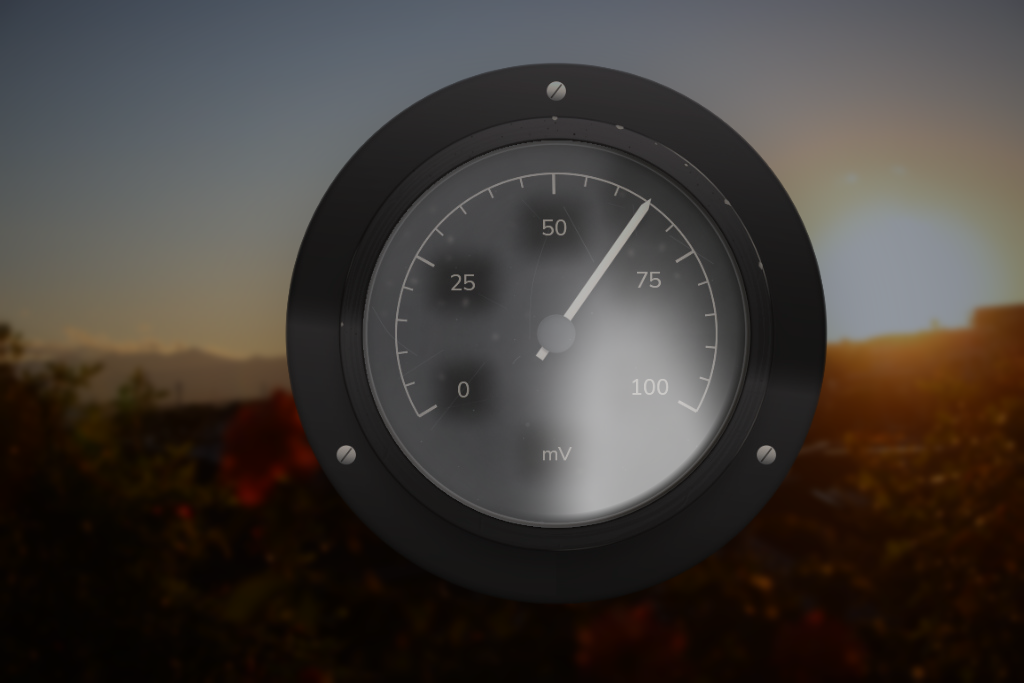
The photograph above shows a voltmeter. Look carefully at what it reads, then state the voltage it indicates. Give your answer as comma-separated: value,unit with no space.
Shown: 65,mV
